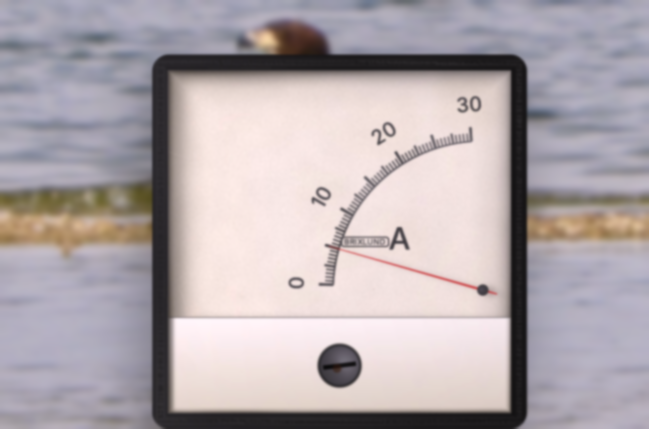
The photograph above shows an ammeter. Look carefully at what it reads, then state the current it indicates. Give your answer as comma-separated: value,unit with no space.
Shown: 5,A
